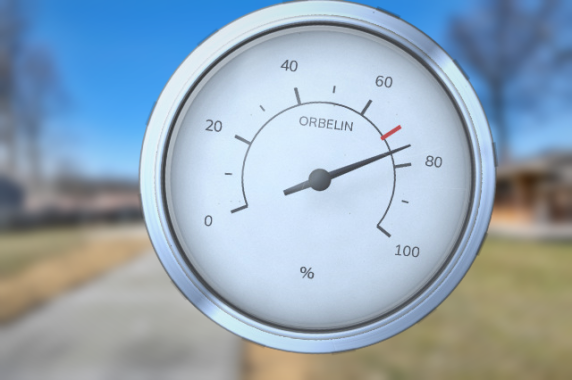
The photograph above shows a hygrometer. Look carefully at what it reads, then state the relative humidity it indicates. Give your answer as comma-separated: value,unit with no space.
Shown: 75,%
